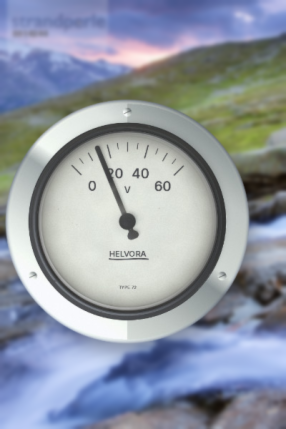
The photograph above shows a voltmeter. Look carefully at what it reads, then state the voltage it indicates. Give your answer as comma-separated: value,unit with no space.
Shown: 15,V
